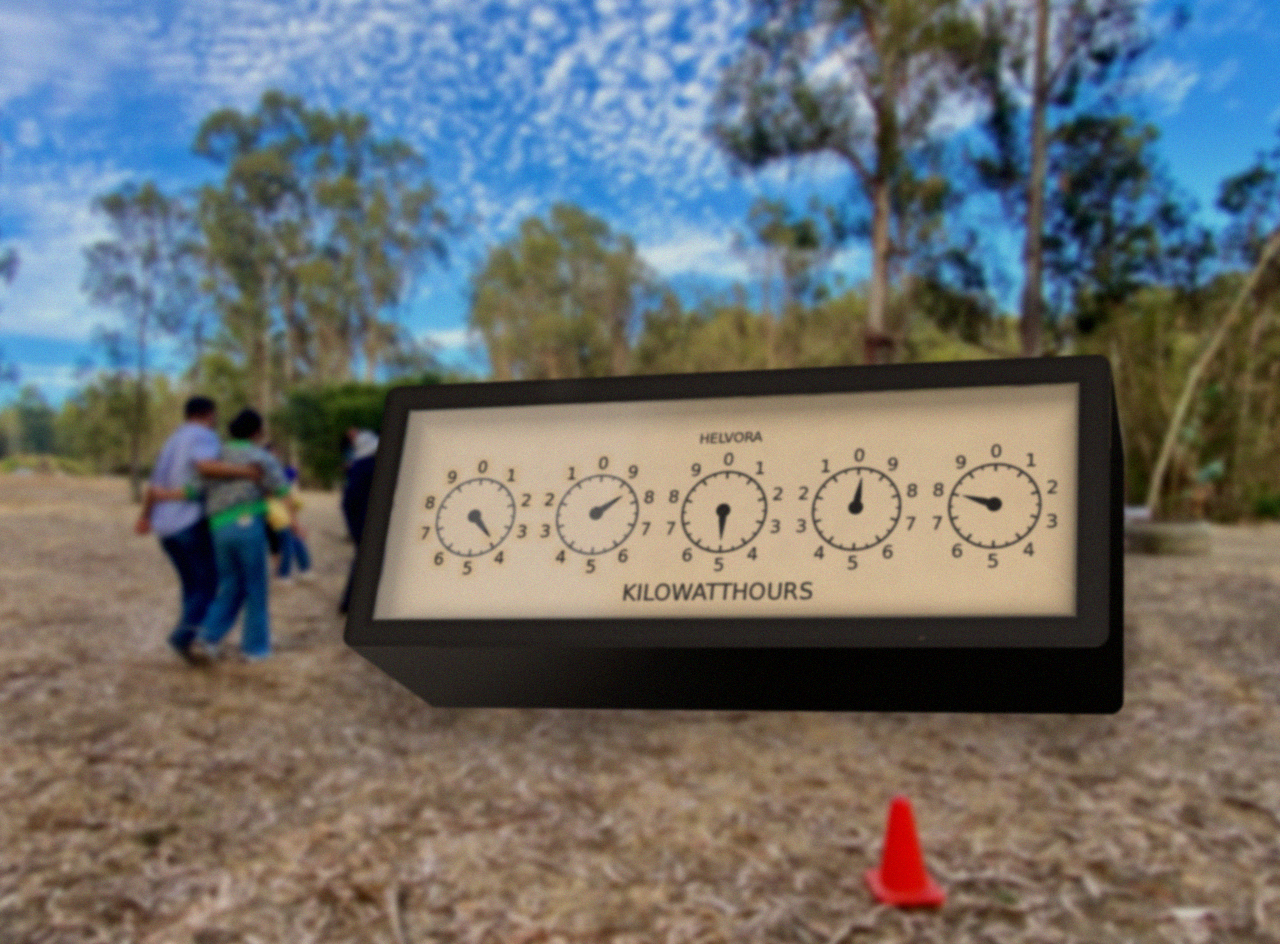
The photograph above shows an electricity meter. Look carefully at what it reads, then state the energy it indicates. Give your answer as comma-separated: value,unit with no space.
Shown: 38498,kWh
